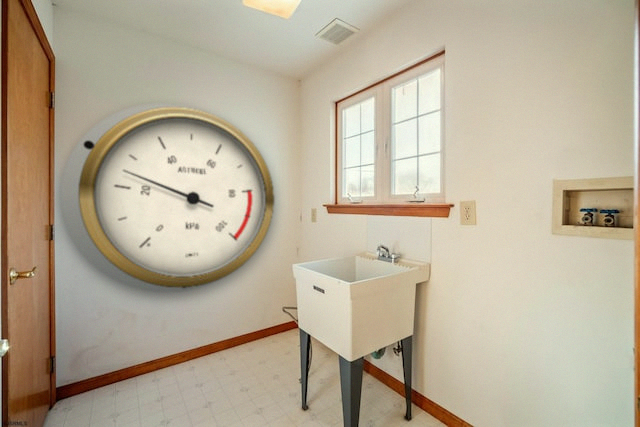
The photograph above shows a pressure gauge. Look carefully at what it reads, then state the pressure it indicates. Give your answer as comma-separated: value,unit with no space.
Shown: 25,kPa
